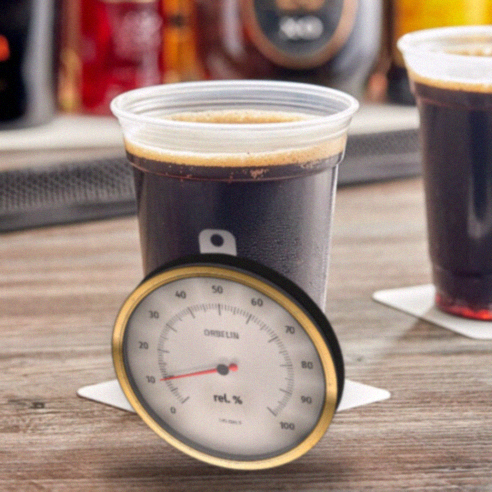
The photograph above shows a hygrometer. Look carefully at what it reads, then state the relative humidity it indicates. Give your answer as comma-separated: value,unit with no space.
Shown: 10,%
